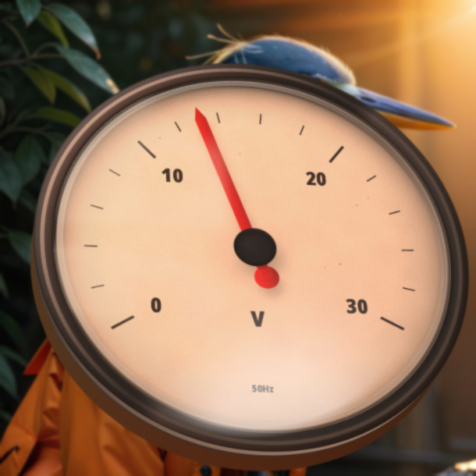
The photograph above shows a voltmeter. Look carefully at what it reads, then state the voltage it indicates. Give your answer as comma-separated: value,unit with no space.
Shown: 13,V
